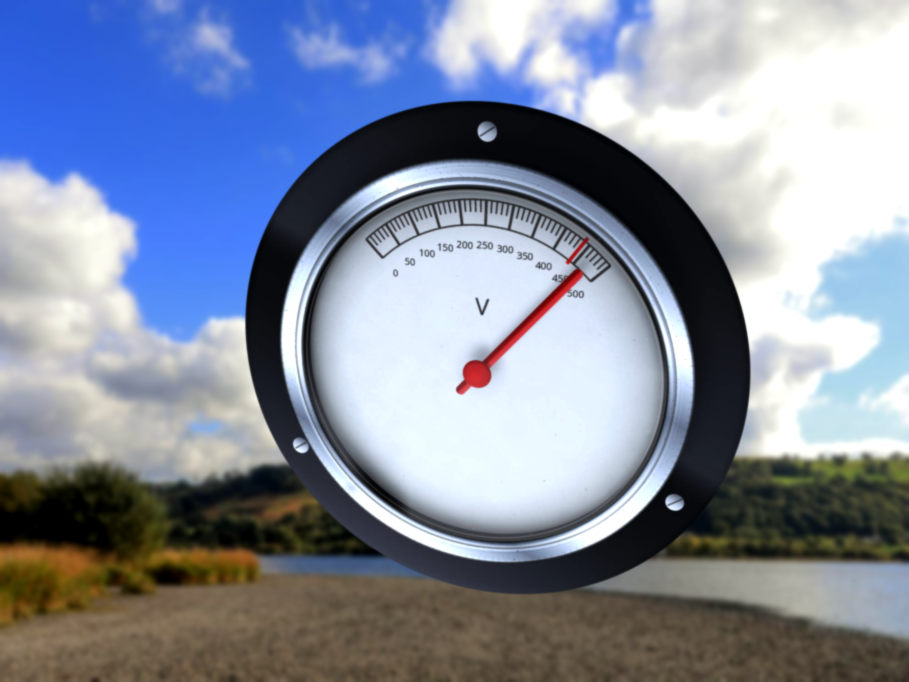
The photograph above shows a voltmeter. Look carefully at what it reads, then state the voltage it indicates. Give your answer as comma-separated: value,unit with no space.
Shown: 470,V
